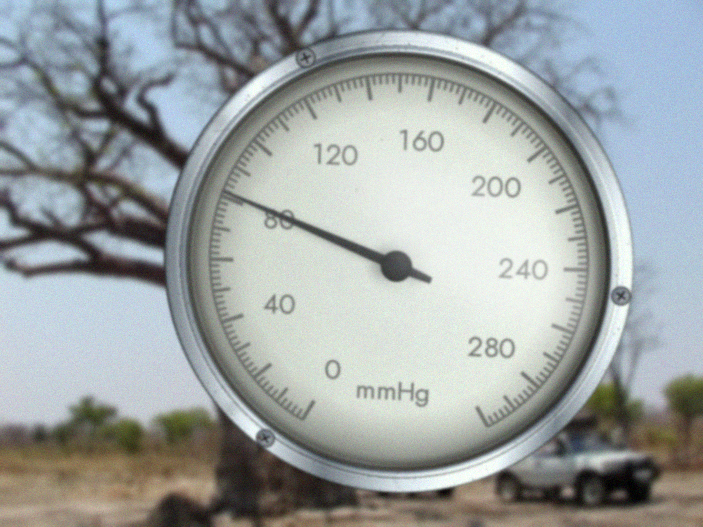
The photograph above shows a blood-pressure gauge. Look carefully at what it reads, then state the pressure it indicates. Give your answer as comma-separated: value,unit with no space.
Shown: 82,mmHg
